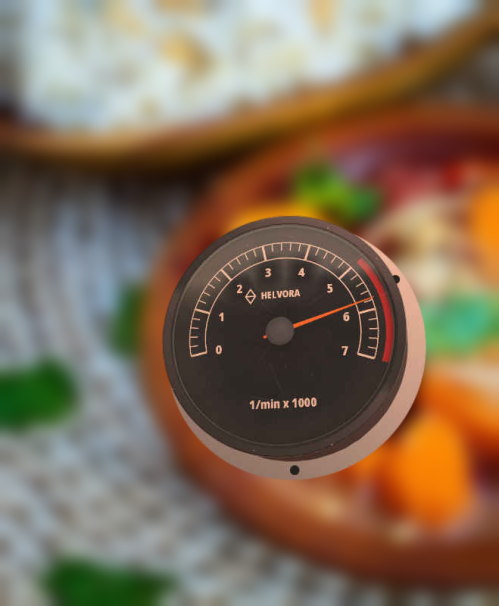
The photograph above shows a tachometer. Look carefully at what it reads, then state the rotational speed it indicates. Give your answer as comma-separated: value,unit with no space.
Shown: 5800,rpm
